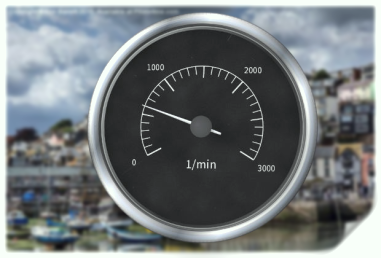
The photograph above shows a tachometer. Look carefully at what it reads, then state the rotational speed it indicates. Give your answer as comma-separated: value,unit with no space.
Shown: 600,rpm
